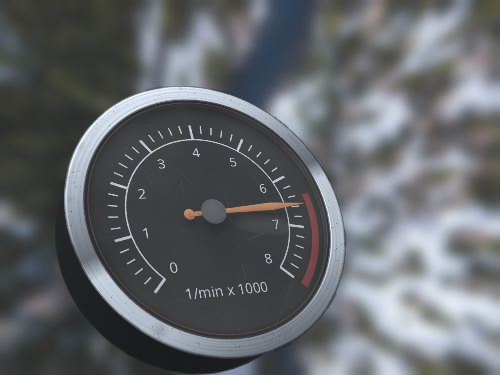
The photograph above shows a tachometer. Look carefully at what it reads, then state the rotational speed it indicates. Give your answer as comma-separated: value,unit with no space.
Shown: 6600,rpm
